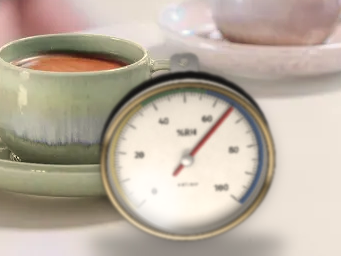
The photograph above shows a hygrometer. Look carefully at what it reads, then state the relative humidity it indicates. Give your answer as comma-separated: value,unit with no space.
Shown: 65,%
